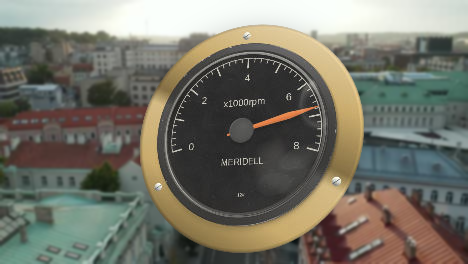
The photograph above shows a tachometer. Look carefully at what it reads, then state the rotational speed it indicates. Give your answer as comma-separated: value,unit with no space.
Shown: 6800,rpm
